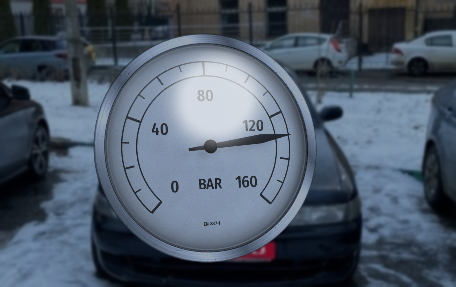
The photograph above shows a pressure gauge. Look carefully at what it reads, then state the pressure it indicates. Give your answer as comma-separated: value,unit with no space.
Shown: 130,bar
